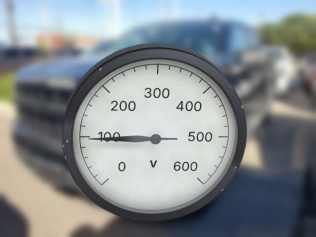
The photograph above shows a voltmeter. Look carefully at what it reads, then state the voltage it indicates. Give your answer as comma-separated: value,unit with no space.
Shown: 100,V
